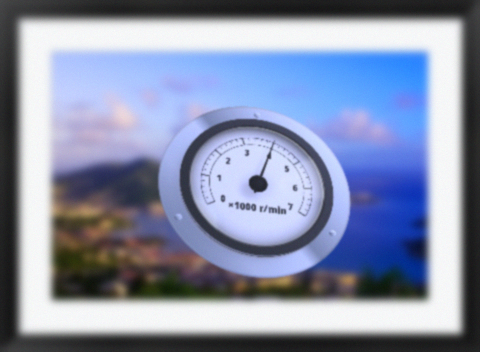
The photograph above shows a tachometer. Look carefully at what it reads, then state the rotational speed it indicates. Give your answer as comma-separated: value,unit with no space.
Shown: 4000,rpm
